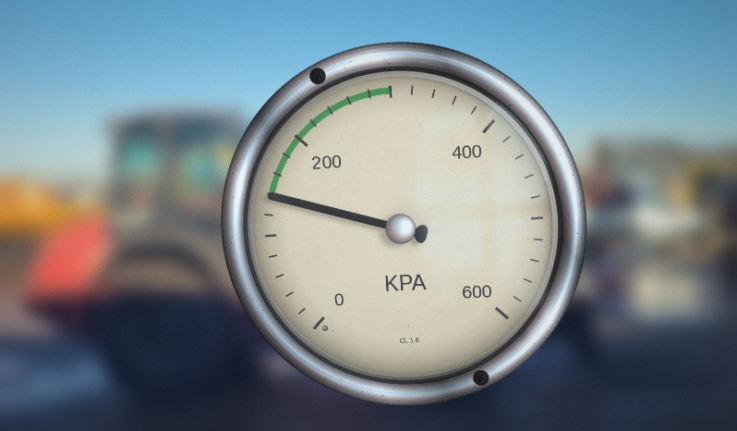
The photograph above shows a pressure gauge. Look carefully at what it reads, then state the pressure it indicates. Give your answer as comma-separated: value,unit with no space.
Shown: 140,kPa
